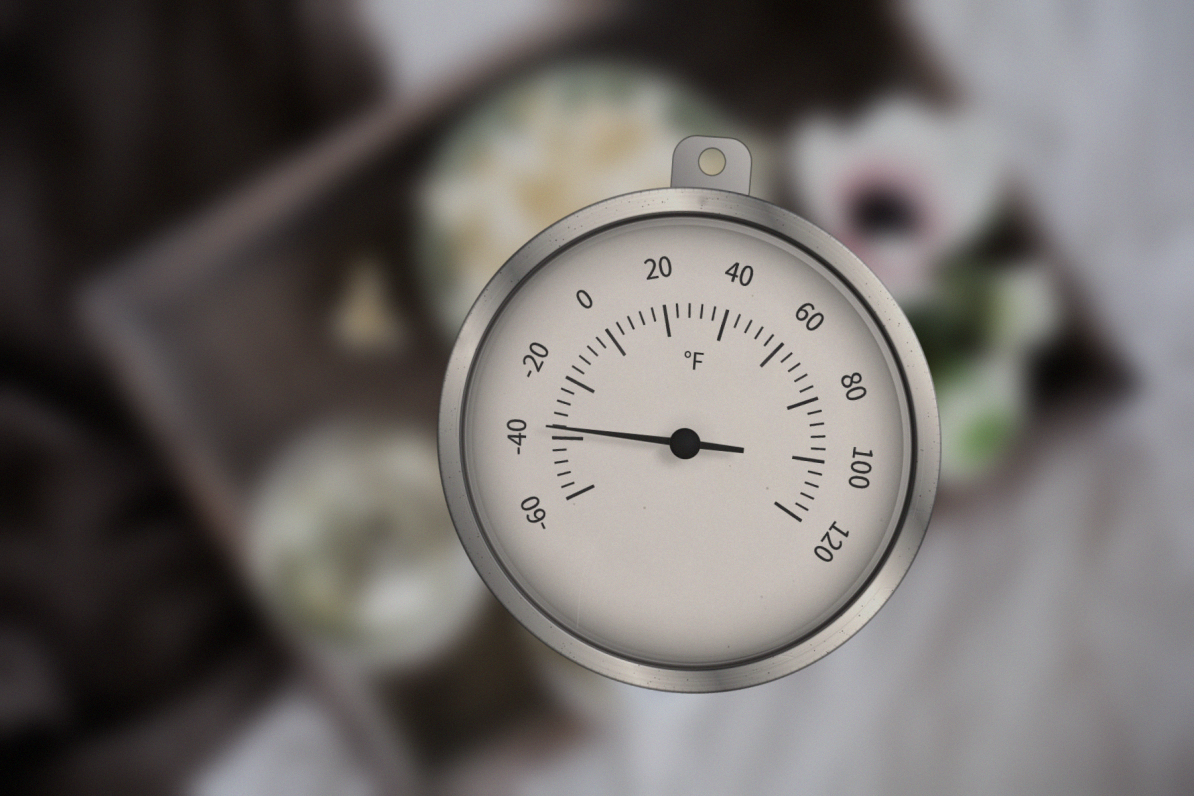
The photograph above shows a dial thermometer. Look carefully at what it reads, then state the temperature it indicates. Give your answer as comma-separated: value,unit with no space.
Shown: -36,°F
